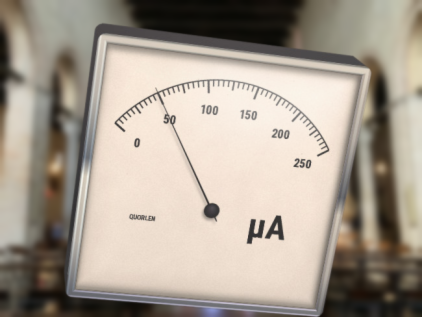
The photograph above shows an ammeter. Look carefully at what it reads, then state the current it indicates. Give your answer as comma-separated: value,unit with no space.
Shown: 50,µA
